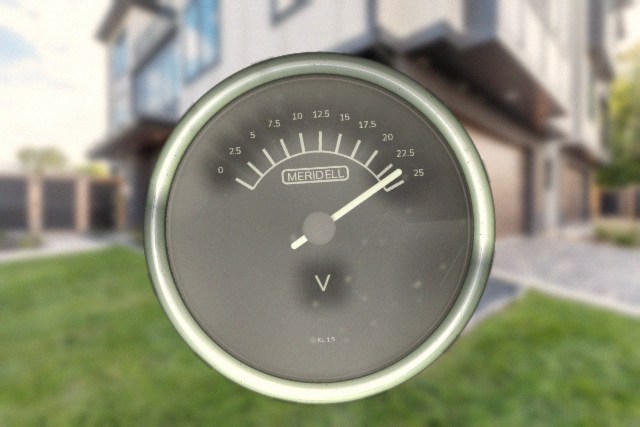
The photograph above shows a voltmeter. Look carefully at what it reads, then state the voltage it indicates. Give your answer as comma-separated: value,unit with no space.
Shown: 23.75,V
